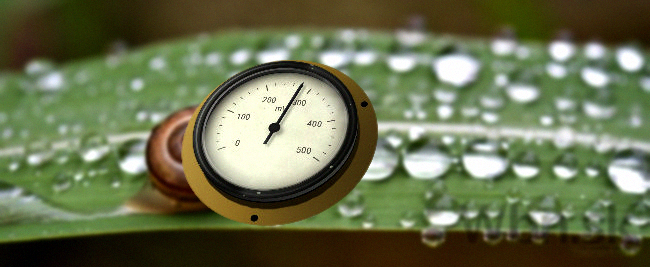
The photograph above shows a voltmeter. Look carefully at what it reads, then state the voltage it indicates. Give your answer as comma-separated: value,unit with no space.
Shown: 280,mV
